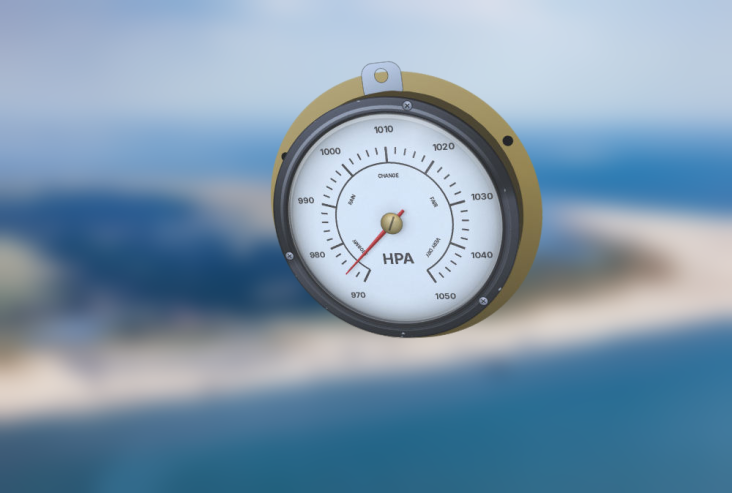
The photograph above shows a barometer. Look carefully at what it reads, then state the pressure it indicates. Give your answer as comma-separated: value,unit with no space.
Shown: 974,hPa
